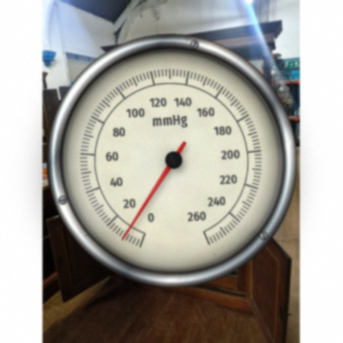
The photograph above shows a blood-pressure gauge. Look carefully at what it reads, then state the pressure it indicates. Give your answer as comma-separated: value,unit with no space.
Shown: 10,mmHg
